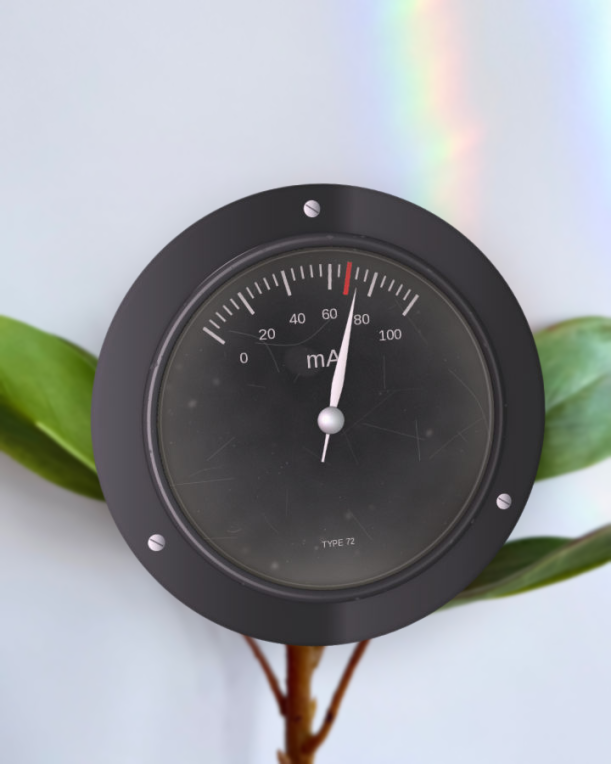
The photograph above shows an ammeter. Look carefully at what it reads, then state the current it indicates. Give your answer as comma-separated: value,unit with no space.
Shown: 72,mA
